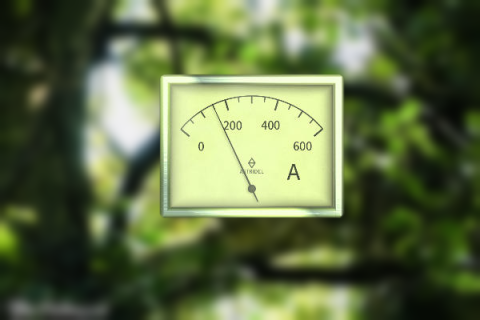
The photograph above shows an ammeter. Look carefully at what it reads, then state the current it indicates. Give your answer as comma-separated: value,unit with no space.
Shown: 150,A
